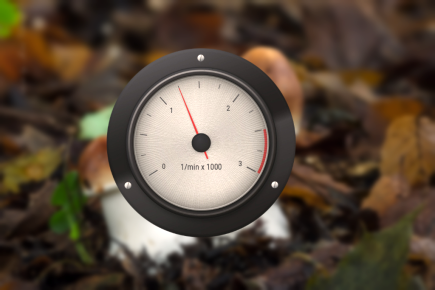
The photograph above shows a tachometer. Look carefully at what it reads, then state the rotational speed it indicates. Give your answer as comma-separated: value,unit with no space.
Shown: 1250,rpm
